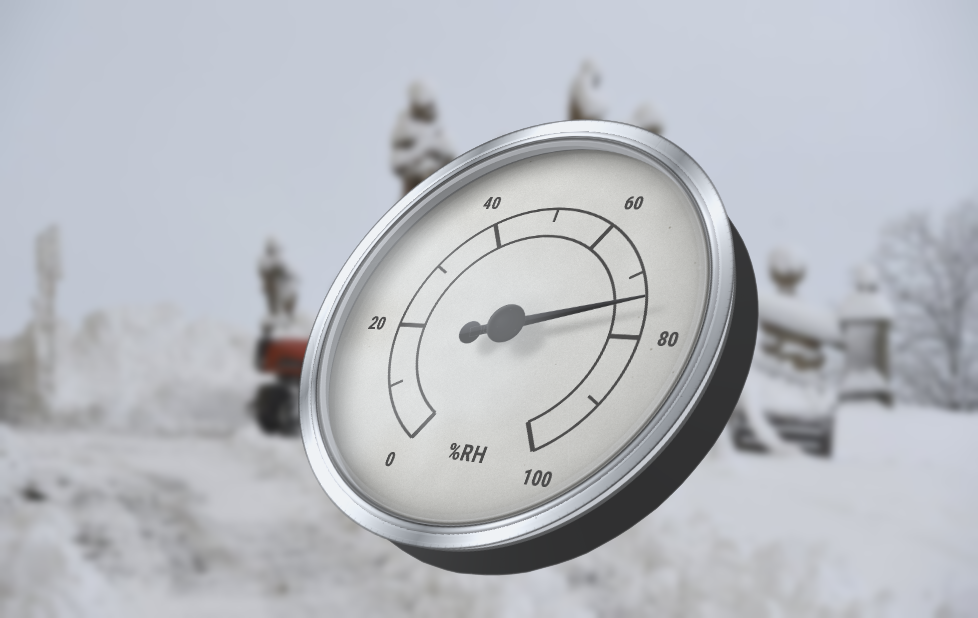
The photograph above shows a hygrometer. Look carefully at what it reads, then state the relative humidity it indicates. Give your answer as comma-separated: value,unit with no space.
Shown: 75,%
